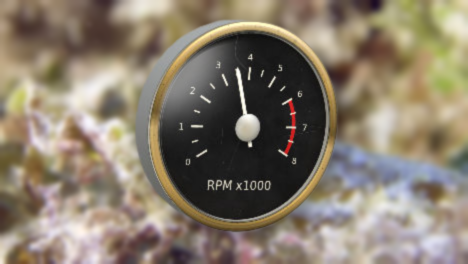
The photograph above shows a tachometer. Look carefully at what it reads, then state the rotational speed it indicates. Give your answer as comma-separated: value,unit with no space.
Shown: 3500,rpm
